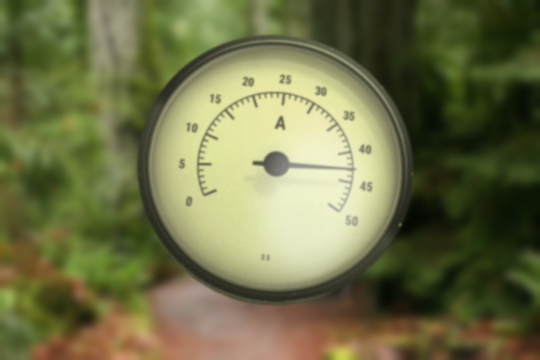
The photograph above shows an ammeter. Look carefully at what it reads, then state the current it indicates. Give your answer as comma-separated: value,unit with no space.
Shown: 43,A
